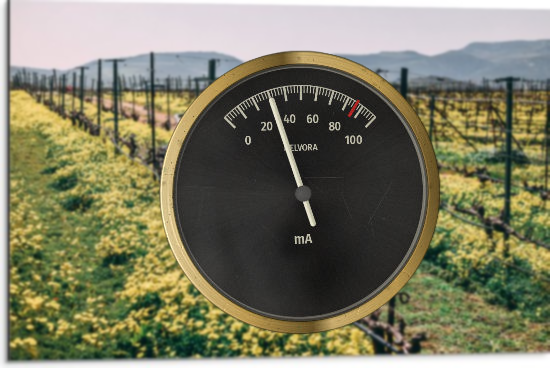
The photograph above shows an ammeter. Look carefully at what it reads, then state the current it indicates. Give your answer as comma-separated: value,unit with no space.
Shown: 30,mA
